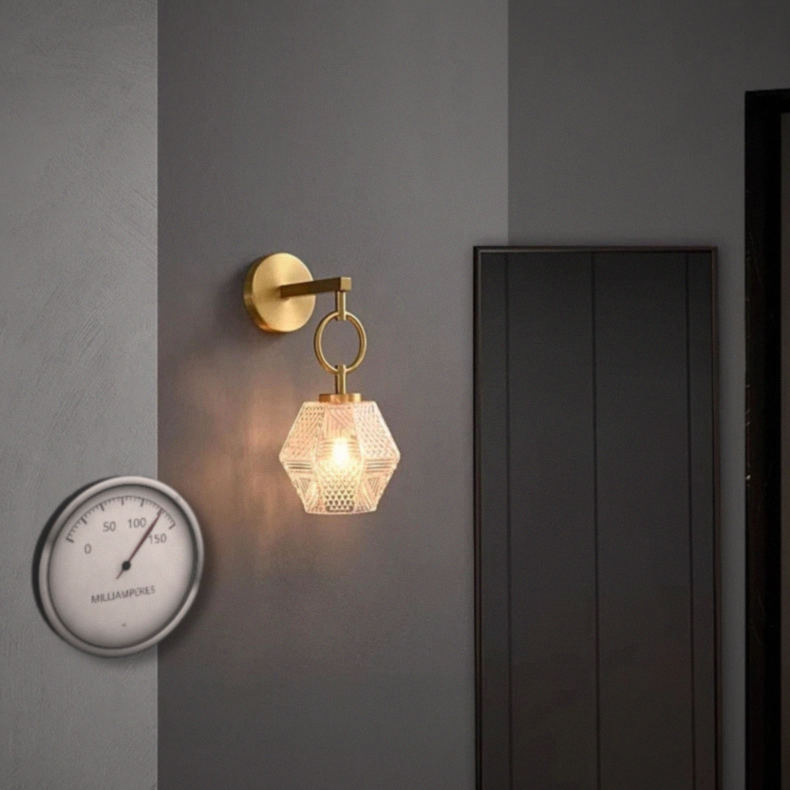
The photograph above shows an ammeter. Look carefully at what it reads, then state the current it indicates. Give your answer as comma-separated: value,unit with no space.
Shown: 125,mA
